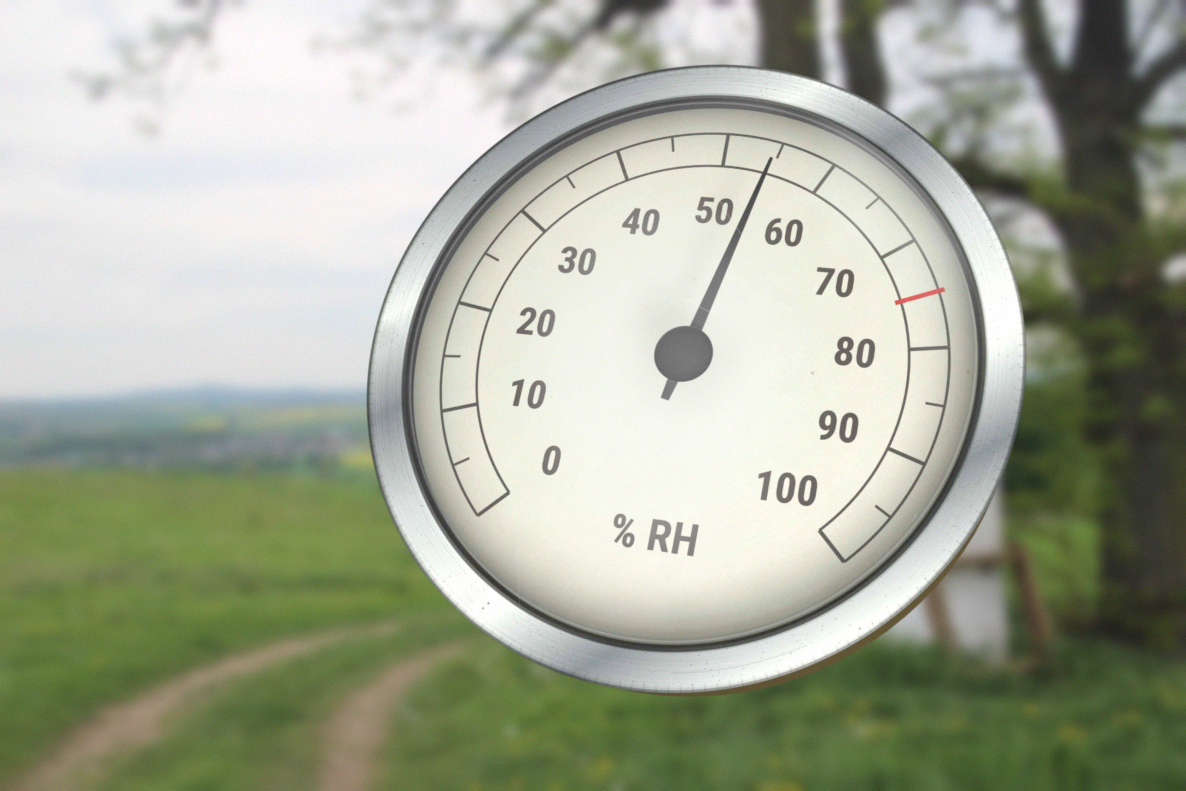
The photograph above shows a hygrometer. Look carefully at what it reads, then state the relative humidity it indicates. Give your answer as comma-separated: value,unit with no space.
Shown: 55,%
